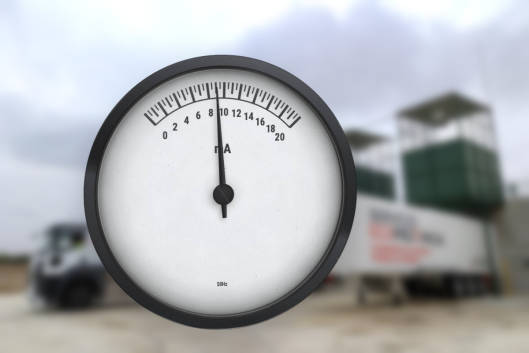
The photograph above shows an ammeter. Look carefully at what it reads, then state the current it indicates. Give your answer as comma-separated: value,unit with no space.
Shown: 9,mA
